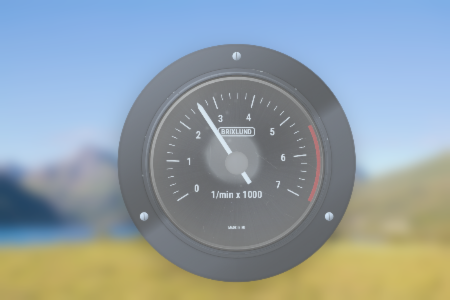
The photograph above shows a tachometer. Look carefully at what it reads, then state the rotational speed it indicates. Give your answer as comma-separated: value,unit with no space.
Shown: 2600,rpm
